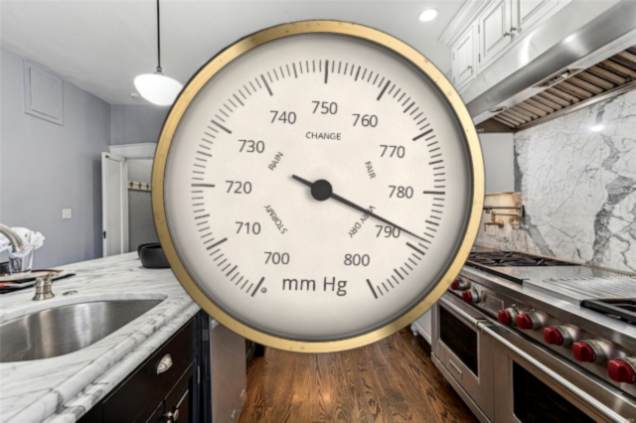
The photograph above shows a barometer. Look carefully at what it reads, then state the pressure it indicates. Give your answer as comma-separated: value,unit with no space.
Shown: 788,mmHg
